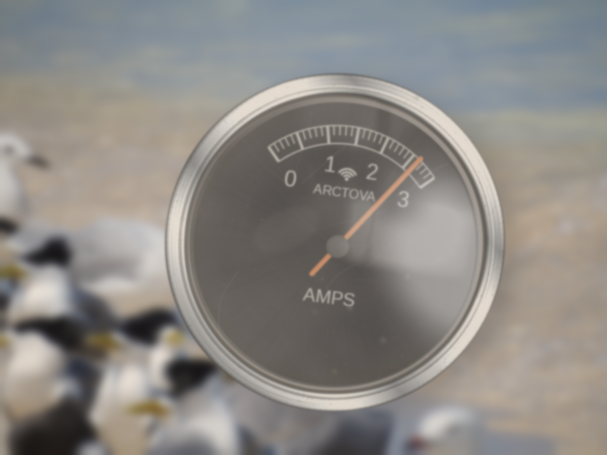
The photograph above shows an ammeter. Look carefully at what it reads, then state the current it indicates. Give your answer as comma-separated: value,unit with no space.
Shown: 2.6,A
